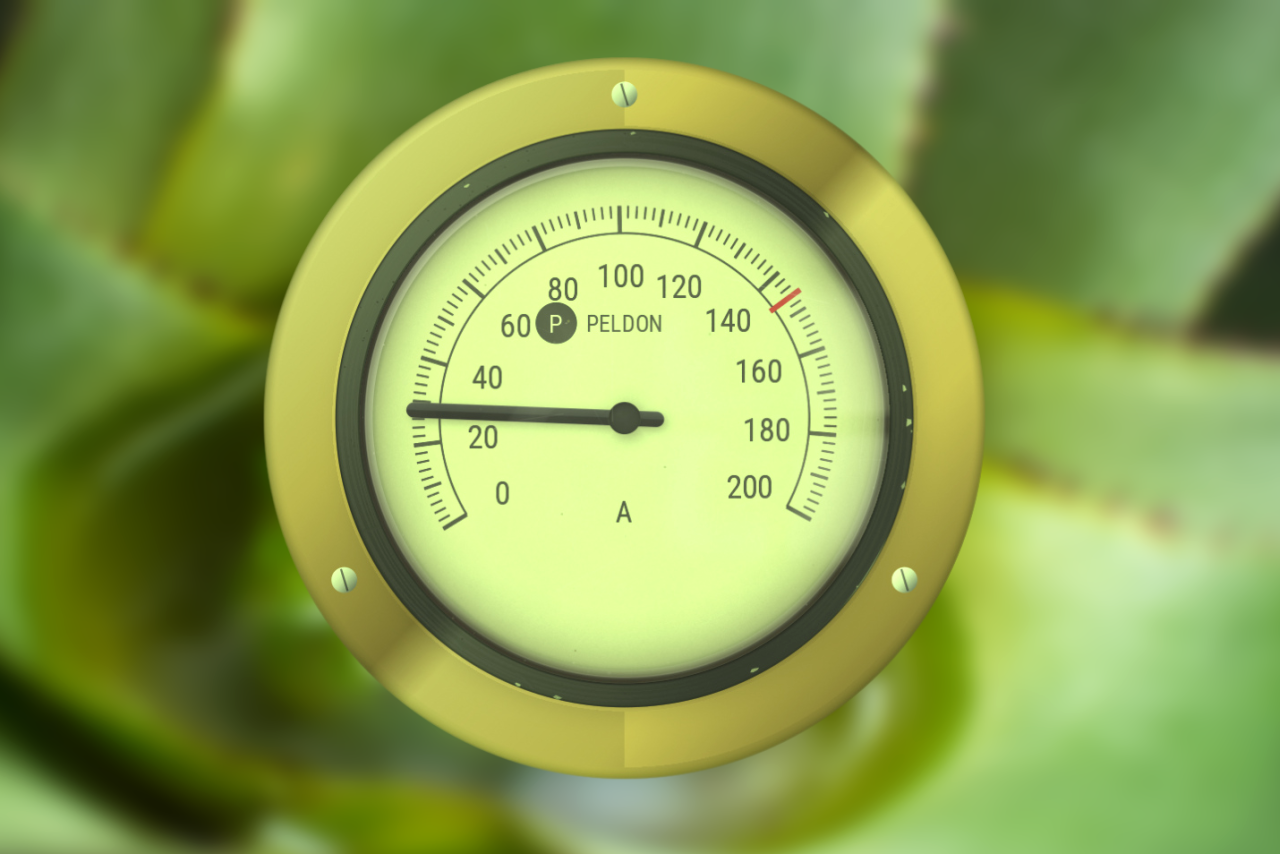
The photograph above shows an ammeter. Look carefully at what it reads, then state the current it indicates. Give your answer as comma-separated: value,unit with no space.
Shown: 28,A
